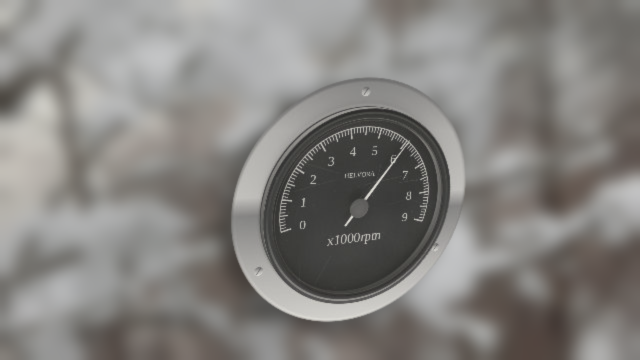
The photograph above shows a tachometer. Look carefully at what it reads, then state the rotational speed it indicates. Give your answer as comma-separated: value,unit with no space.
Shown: 6000,rpm
